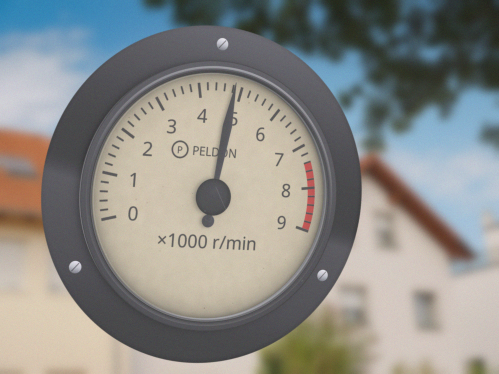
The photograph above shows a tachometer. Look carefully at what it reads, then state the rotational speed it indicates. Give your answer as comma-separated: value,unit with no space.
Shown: 4800,rpm
